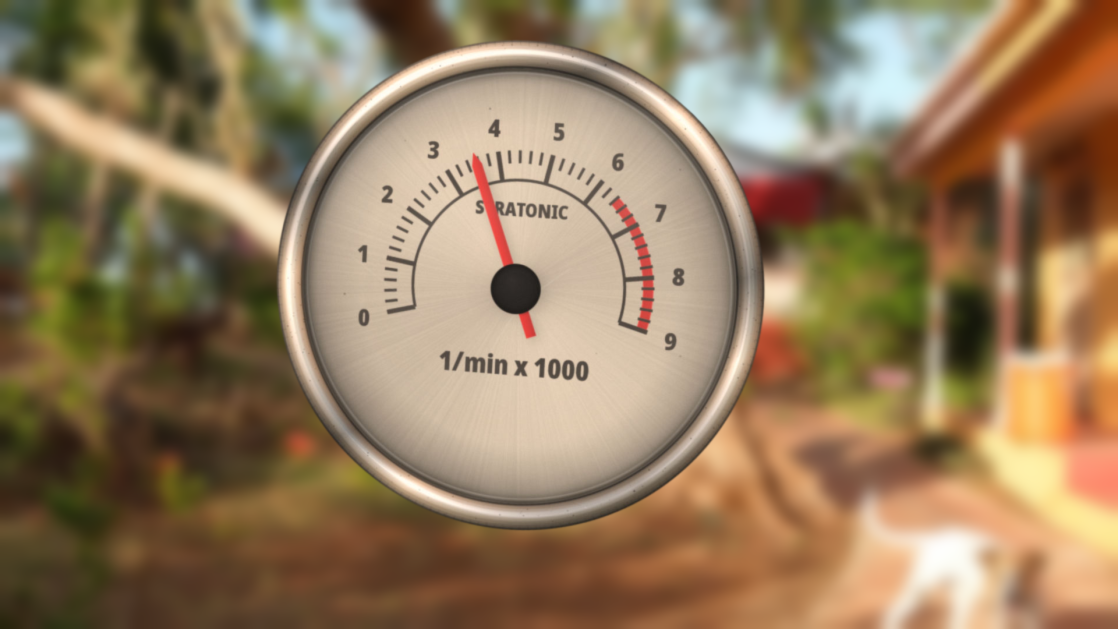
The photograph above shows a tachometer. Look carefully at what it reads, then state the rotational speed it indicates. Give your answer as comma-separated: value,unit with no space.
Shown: 3600,rpm
